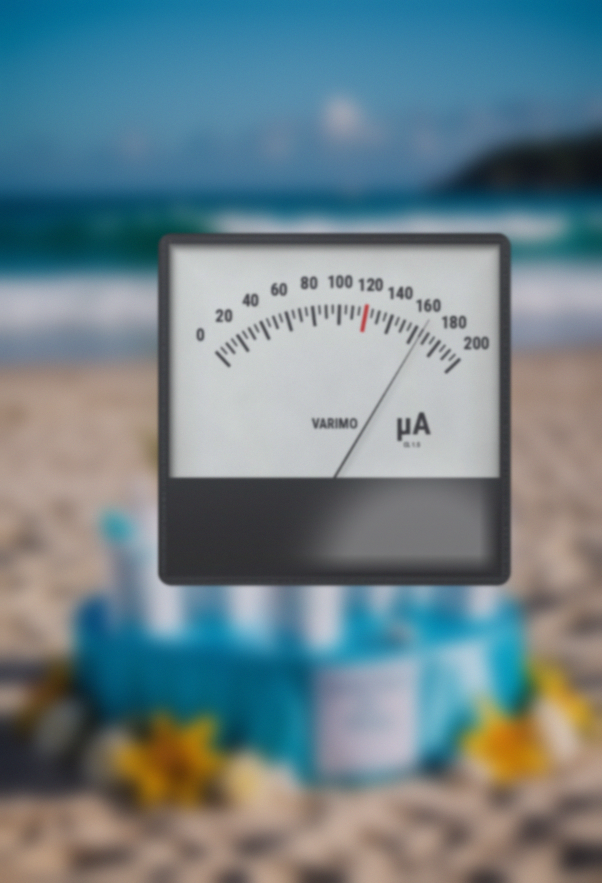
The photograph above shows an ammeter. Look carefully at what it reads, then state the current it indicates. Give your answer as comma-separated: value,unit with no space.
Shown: 165,µA
